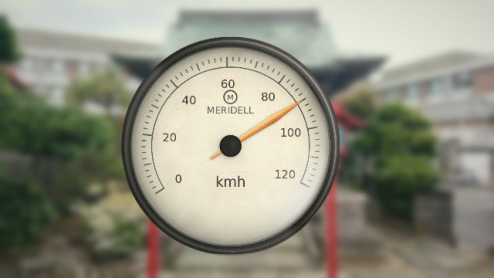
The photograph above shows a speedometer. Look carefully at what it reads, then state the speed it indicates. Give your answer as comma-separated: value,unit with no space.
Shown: 90,km/h
